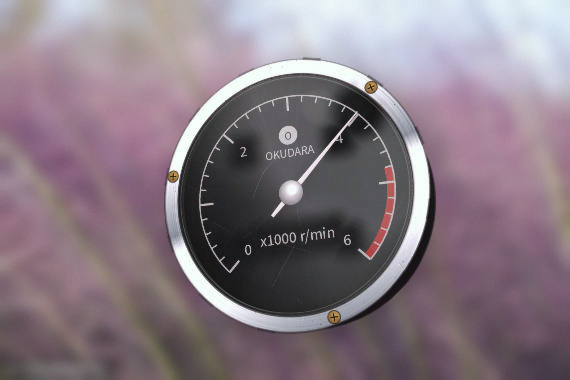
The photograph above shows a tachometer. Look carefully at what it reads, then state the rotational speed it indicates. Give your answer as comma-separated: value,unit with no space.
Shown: 4000,rpm
